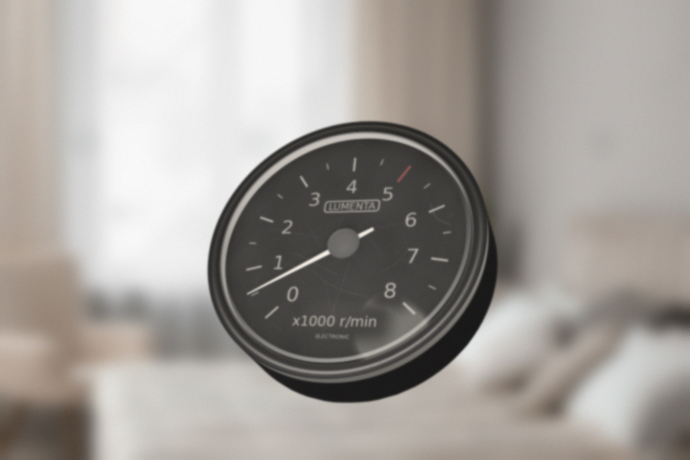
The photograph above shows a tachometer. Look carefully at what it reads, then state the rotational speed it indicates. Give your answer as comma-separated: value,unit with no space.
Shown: 500,rpm
